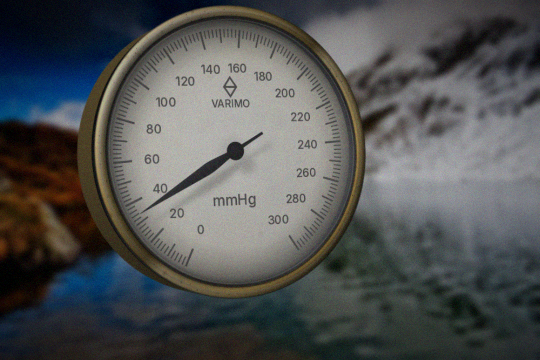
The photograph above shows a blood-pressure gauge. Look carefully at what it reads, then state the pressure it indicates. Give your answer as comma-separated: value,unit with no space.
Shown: 34,mmHg
